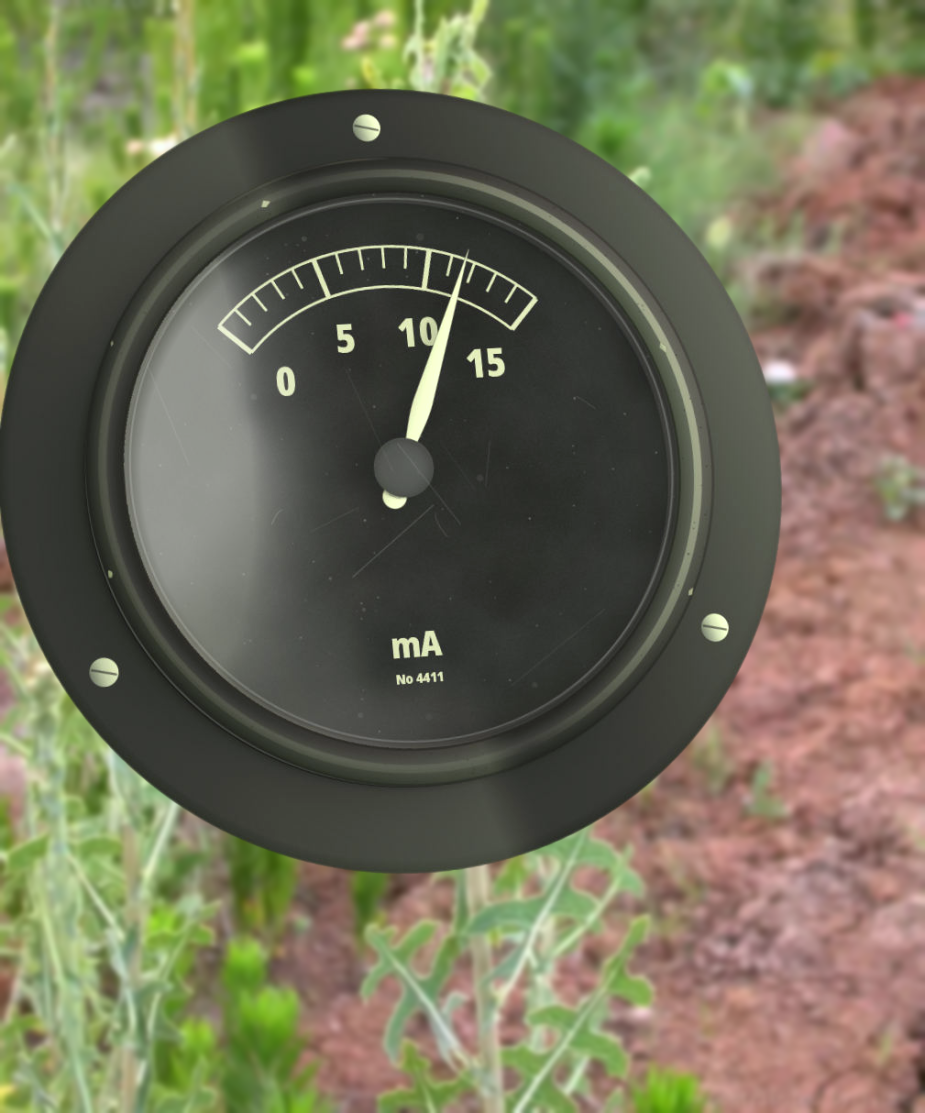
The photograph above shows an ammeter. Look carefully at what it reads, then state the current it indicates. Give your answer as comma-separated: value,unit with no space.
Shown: 11.5,mA
